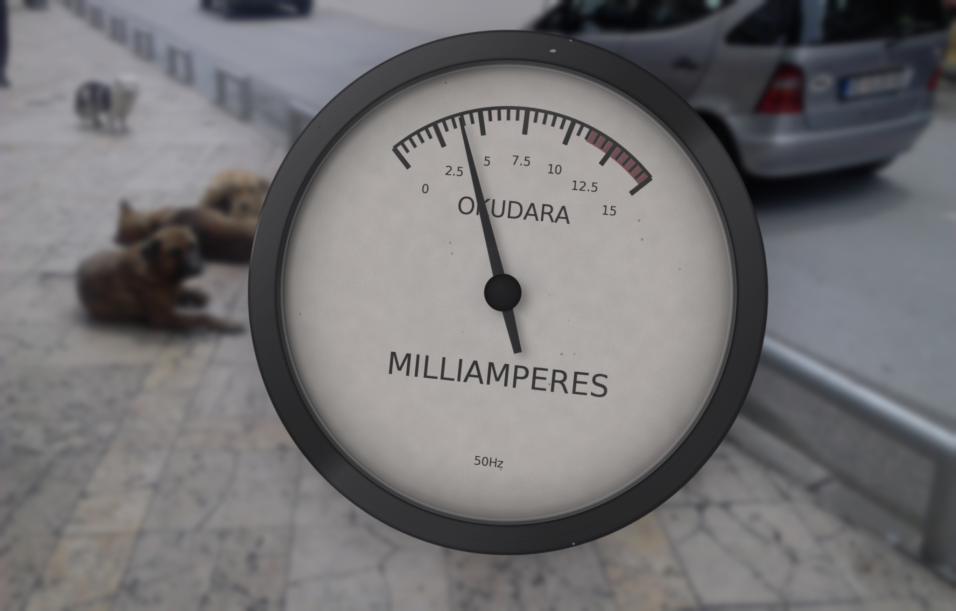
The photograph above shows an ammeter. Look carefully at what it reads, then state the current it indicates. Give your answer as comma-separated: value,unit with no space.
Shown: 4,mA
